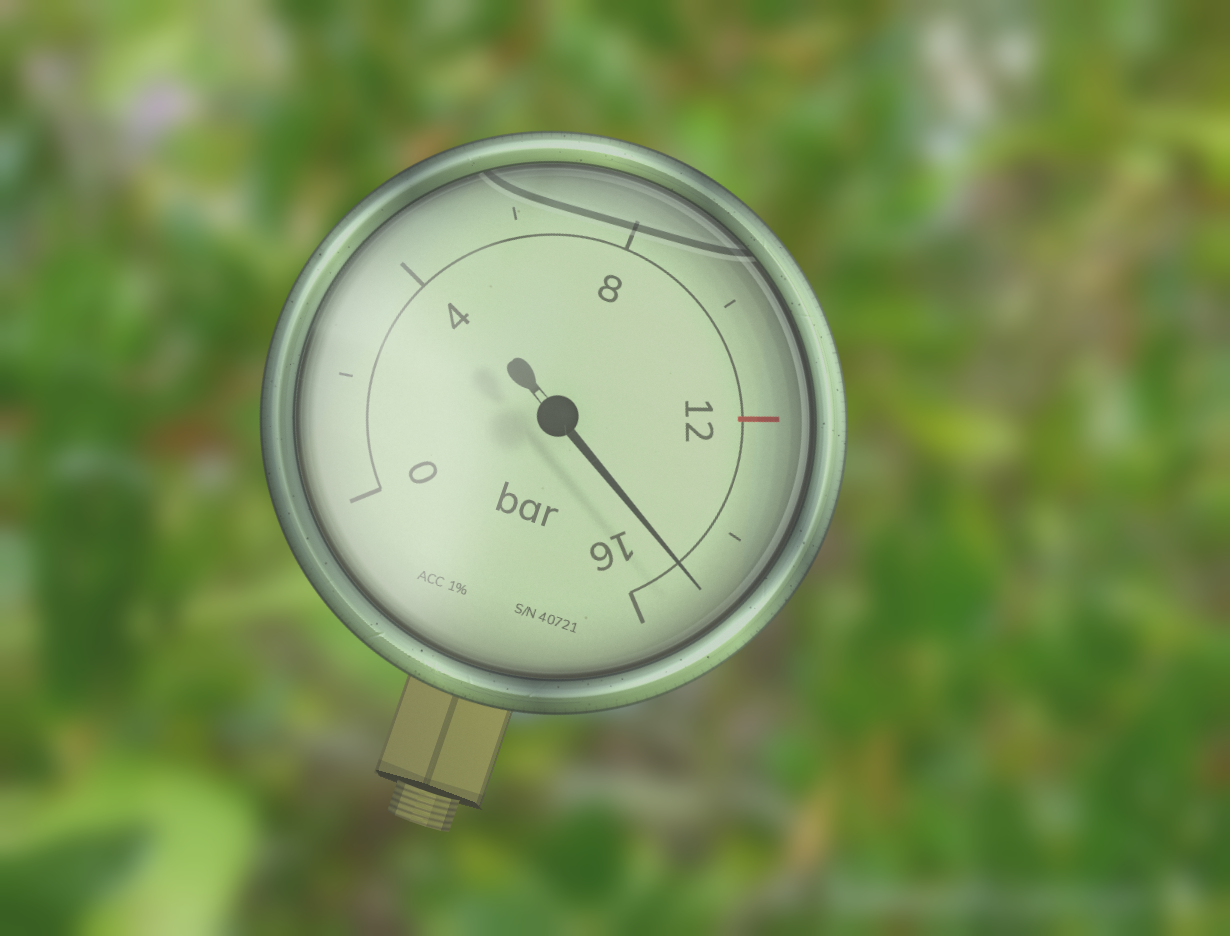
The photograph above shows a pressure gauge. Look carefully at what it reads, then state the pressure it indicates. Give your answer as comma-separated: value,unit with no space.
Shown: 15,bar
